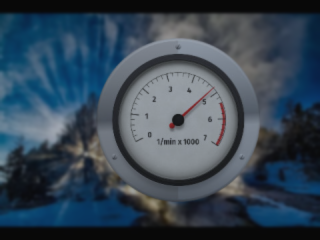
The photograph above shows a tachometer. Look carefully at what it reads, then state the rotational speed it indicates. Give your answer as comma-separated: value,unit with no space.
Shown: 4800,rpm
